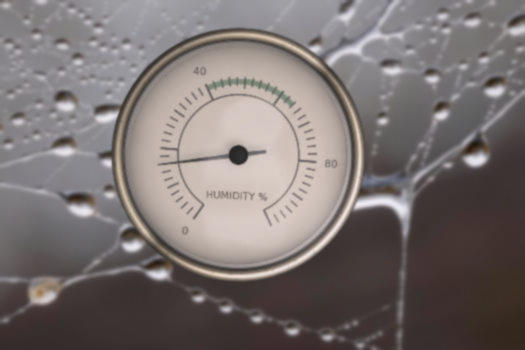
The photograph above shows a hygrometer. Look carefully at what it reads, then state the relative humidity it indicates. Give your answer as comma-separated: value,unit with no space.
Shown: 16,%
